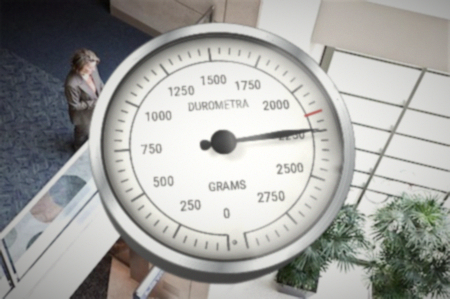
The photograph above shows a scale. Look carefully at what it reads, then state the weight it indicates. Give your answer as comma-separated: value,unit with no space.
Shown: 2250,g
